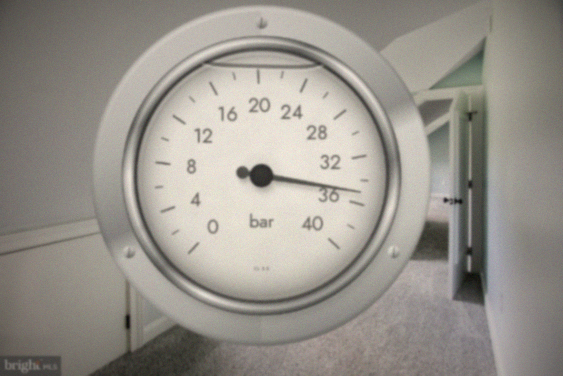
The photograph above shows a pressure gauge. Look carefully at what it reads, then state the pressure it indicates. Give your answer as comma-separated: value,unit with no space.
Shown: 35,bar
